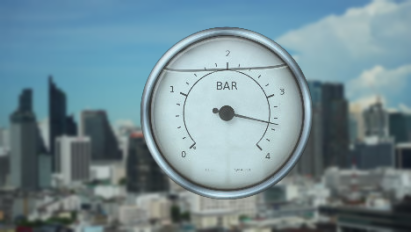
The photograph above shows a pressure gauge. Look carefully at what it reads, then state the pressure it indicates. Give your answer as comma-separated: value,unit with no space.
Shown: 3.5,bar
